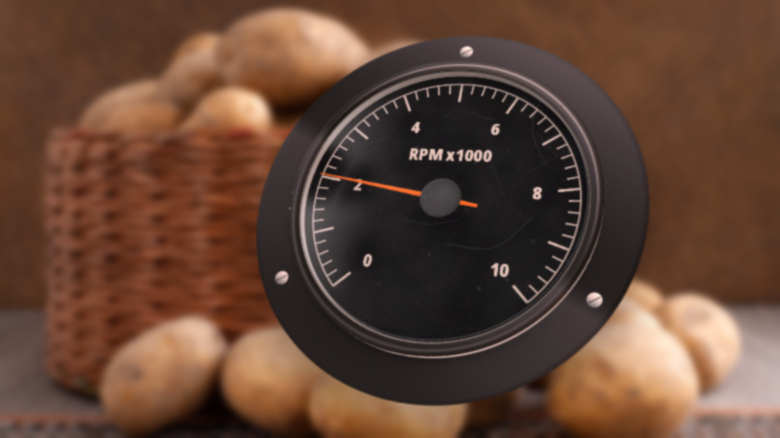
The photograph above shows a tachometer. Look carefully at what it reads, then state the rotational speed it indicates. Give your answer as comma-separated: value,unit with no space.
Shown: 2000,rpm
